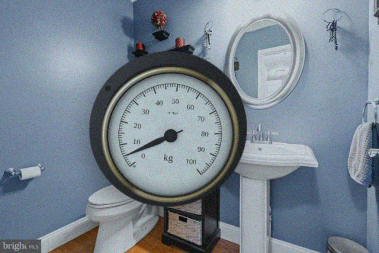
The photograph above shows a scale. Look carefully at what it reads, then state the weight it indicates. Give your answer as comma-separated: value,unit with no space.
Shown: 5,kg
